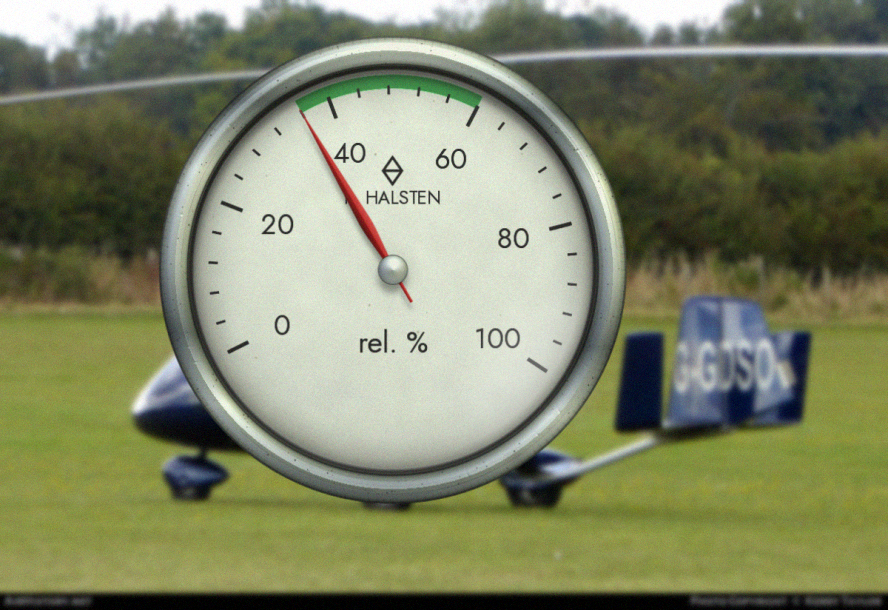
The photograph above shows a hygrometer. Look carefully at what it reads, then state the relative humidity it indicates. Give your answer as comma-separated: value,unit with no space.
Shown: 36,%
